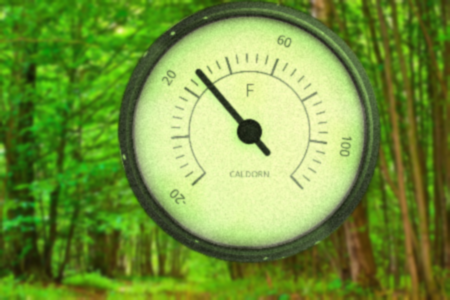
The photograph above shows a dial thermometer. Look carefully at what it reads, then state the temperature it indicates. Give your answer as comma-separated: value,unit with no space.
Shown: 28,°F
